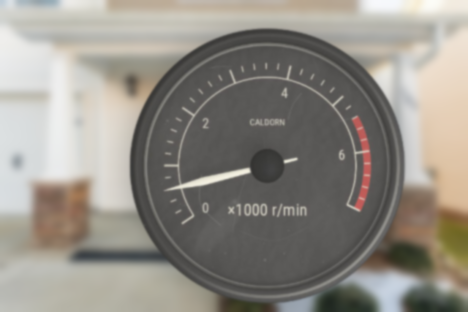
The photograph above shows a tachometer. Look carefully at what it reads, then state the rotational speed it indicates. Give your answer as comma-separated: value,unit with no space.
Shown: 600,rpm
